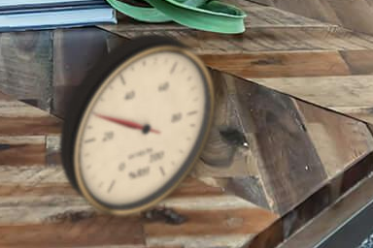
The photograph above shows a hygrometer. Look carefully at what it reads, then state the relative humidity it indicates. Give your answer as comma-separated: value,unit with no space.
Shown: 28,%
